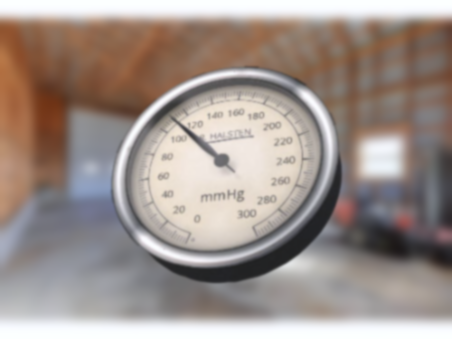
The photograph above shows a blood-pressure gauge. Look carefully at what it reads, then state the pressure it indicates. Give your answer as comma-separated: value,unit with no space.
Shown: 110,mmHg
